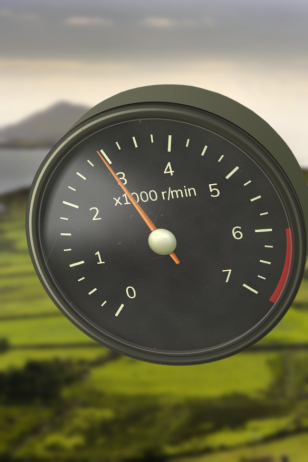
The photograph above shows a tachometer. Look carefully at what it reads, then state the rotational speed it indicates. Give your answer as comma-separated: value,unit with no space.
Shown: 3000,rpm
